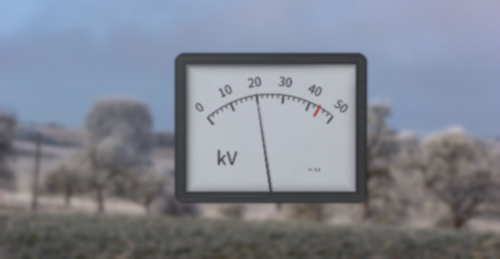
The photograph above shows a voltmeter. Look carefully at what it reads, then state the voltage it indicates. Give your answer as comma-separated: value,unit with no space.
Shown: 20,kV
